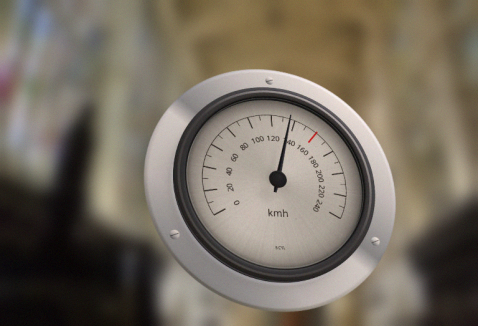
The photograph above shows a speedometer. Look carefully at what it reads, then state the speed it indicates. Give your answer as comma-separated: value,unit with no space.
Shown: 135,km/h
